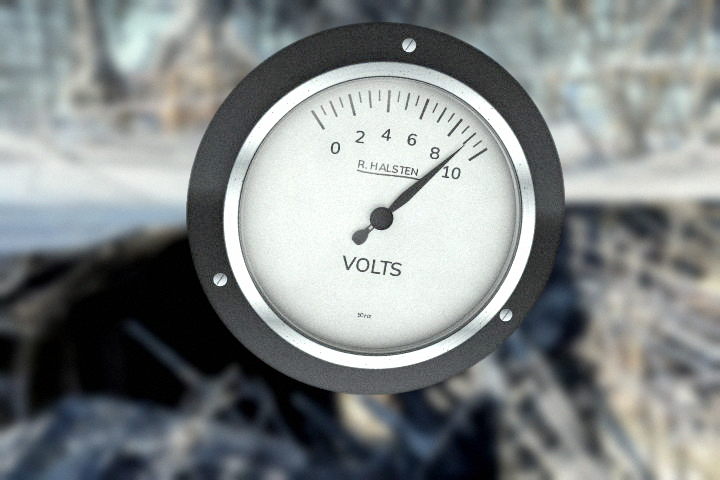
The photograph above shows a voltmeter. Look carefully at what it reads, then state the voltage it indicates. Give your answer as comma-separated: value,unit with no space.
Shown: 9,V
